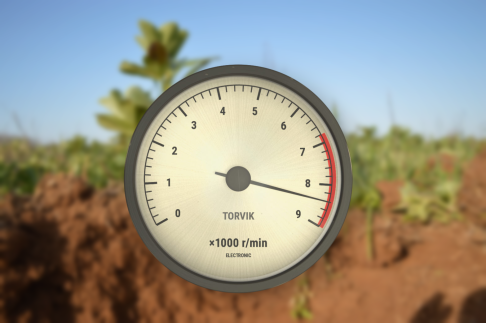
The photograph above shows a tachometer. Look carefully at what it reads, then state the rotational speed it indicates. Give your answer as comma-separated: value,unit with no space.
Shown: 8400,rpm
